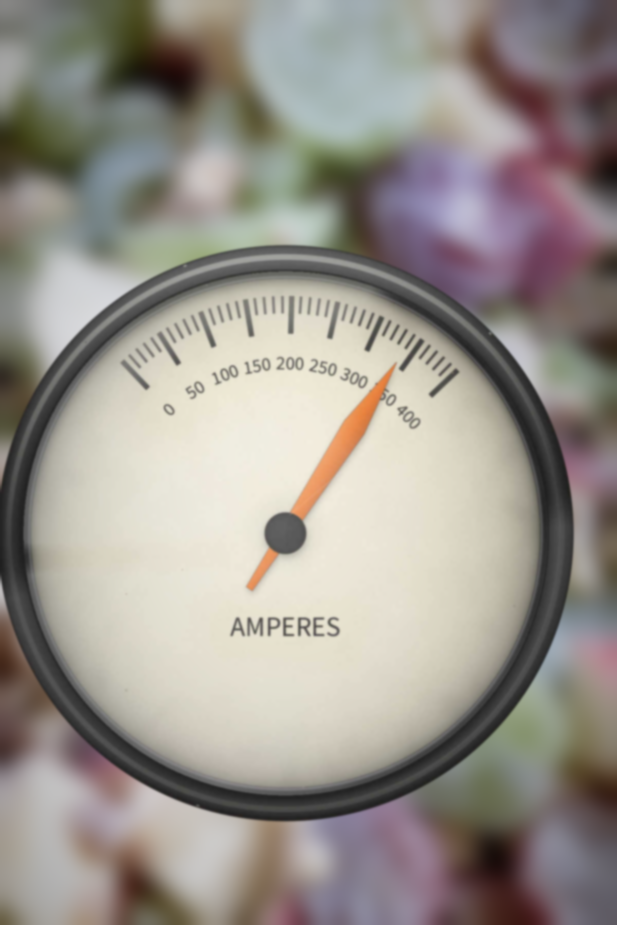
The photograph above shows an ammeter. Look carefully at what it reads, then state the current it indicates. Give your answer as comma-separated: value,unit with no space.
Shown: 340,A
